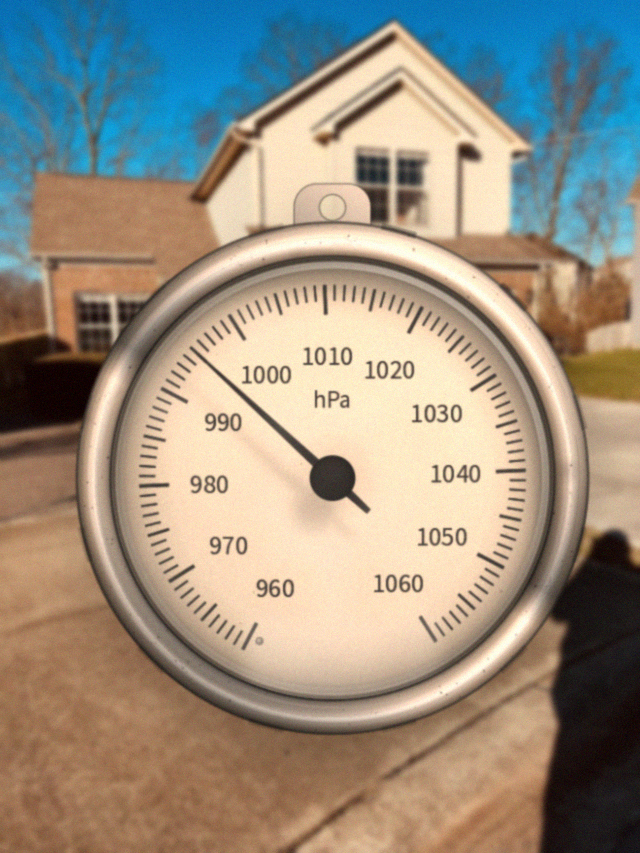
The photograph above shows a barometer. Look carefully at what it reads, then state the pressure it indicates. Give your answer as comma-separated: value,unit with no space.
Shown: 995,hPa
